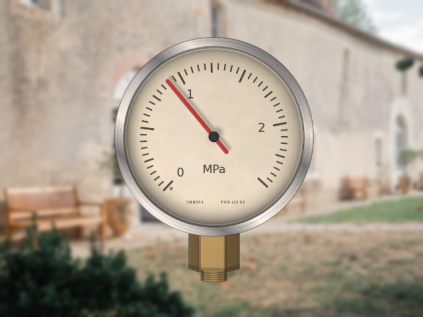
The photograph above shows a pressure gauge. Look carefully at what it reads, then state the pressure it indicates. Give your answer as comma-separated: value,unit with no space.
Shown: 0.9,MPa
